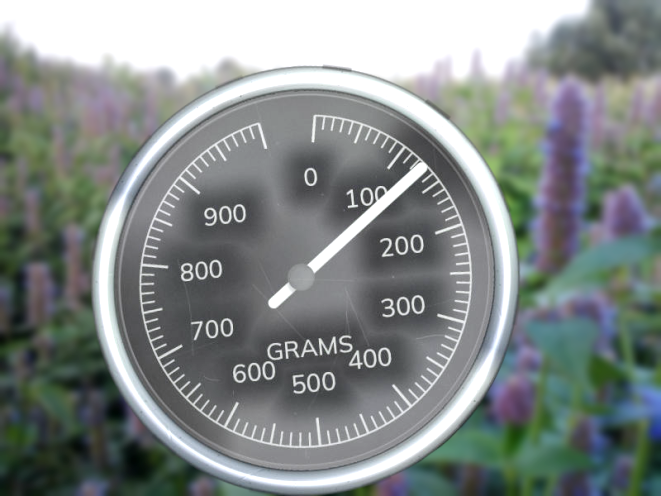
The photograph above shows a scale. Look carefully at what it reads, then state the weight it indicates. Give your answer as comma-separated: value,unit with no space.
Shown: 130,g
